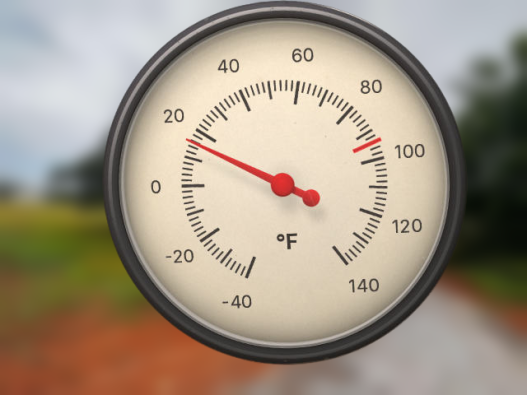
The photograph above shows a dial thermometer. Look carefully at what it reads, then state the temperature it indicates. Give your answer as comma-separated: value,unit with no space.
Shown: 16,°F
